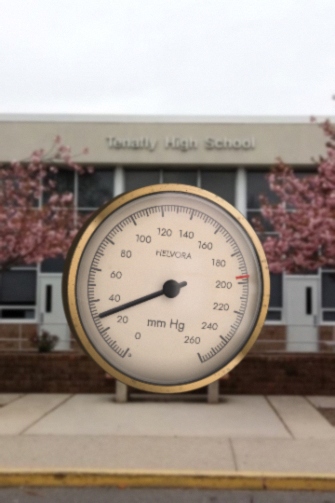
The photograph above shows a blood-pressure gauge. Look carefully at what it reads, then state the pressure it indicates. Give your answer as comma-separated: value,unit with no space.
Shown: 30,mmHg
